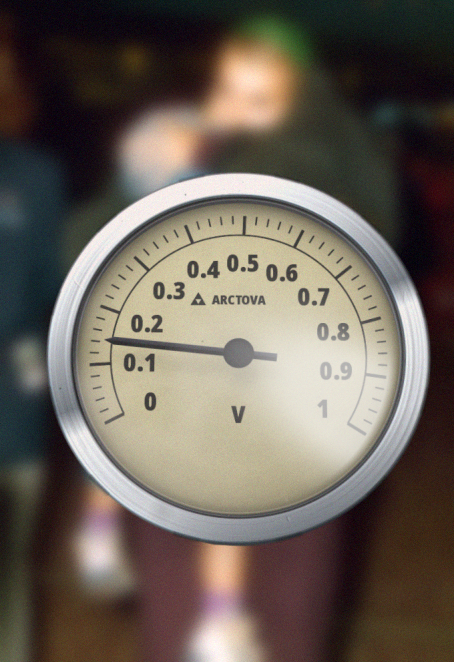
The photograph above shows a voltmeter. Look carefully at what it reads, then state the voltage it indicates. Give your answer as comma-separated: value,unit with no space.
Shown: 0.14,V
